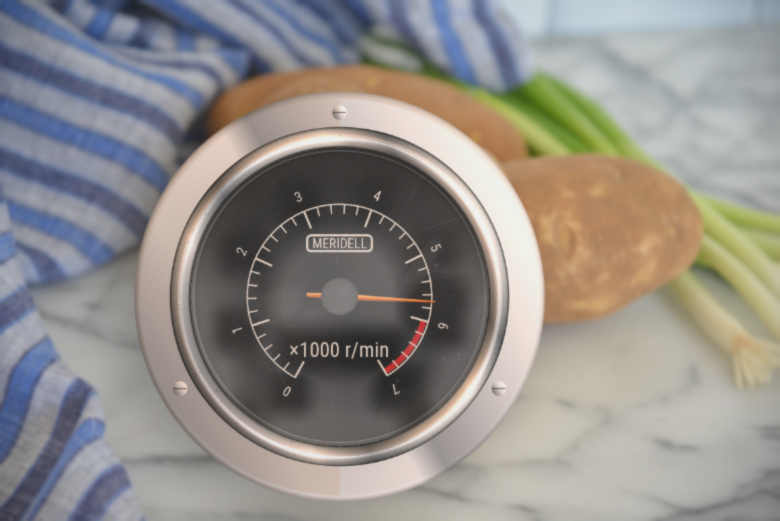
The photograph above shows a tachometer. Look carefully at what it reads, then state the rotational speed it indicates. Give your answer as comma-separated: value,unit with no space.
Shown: 5700,rpm
